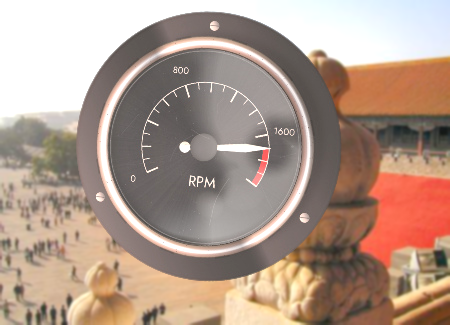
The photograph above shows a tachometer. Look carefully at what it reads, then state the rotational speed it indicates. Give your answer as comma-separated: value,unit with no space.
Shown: 1700,rpm
